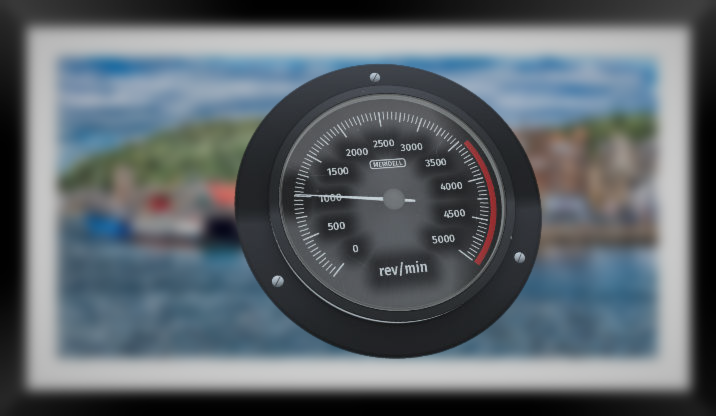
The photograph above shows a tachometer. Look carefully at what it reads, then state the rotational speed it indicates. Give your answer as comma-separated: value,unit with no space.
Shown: 1000,rpm
